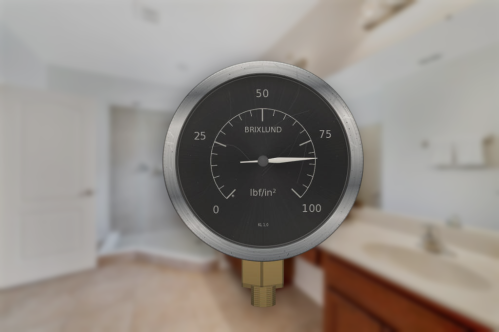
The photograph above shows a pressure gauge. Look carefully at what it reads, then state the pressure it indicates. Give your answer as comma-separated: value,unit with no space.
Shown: 82.5,psi
